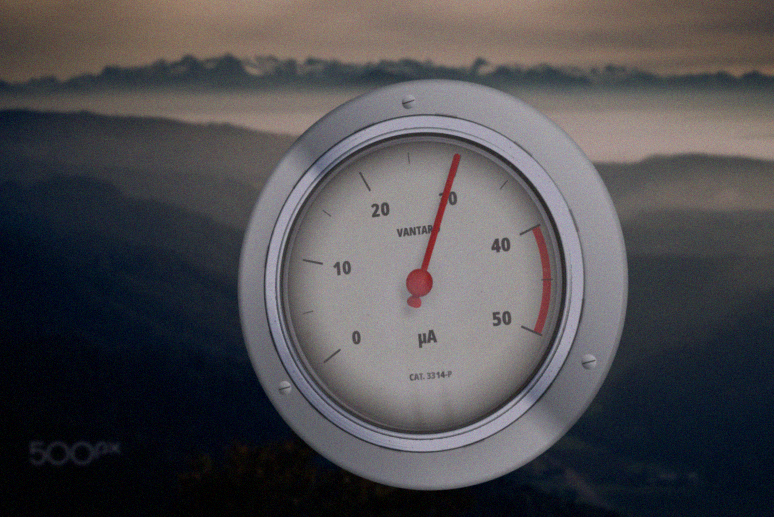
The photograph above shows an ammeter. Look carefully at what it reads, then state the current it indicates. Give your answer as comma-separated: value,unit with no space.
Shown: 30,µA
